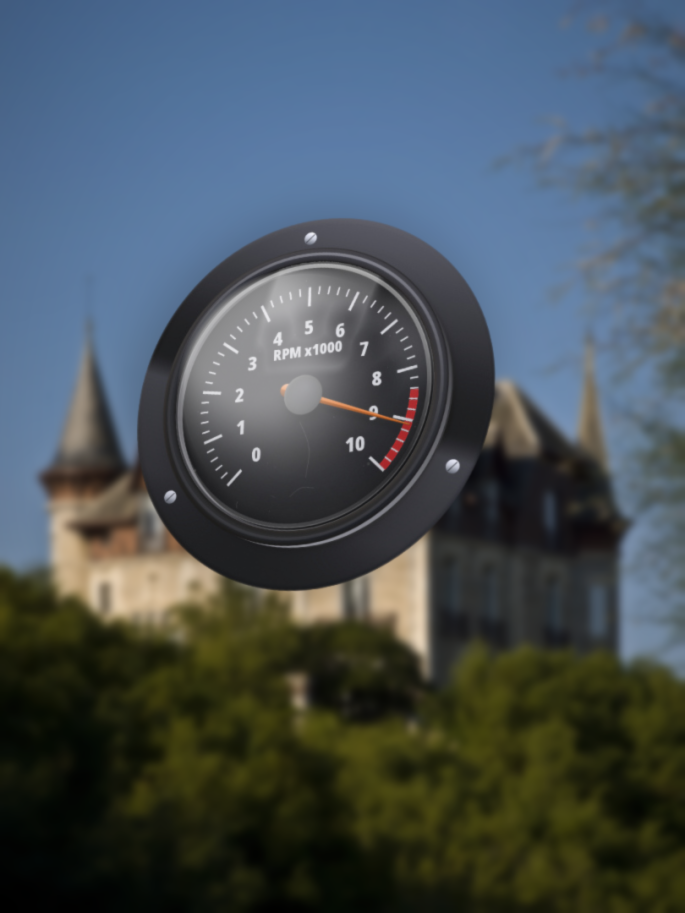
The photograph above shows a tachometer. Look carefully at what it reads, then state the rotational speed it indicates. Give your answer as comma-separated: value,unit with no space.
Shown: 9100,rpm
